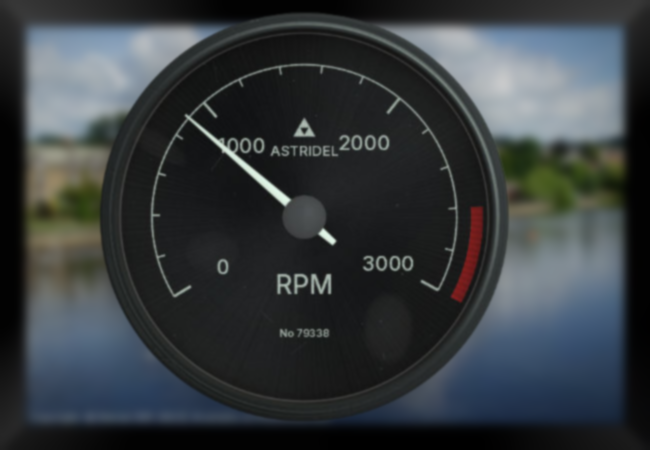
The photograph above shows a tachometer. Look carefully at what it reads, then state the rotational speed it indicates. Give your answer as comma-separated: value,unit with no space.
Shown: 900,rpm
